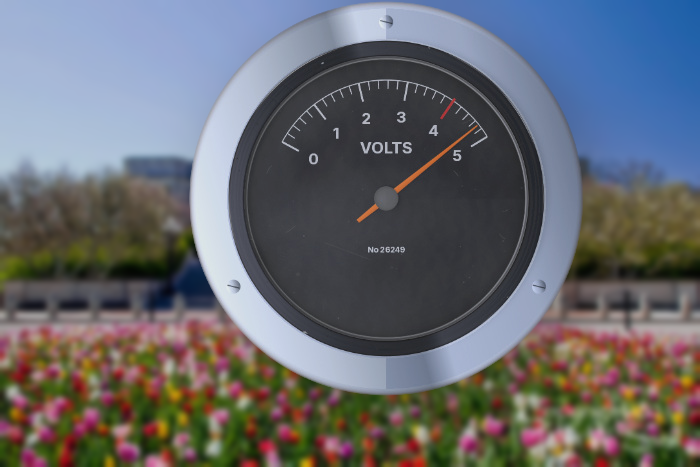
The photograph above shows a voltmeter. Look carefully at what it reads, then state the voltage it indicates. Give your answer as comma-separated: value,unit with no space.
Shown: 4.7,V
